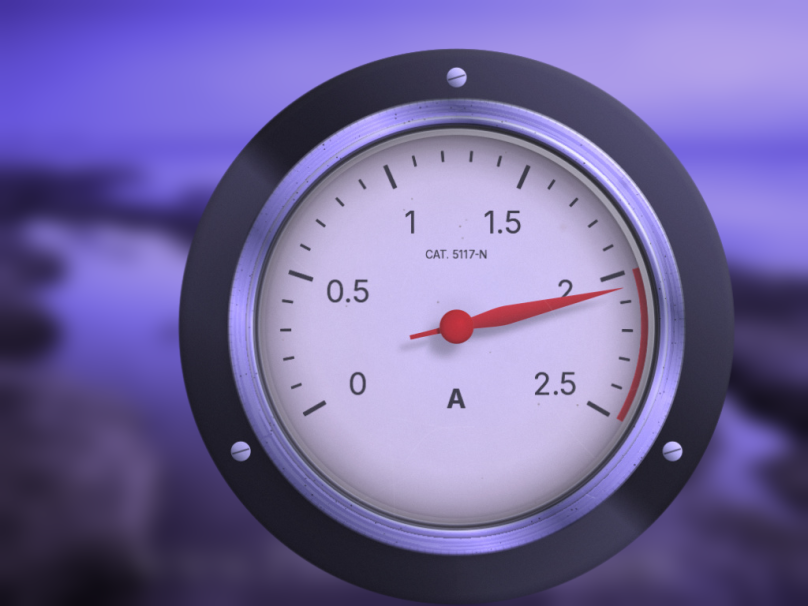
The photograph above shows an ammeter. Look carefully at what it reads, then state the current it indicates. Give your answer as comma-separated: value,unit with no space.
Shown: 2.05,A
